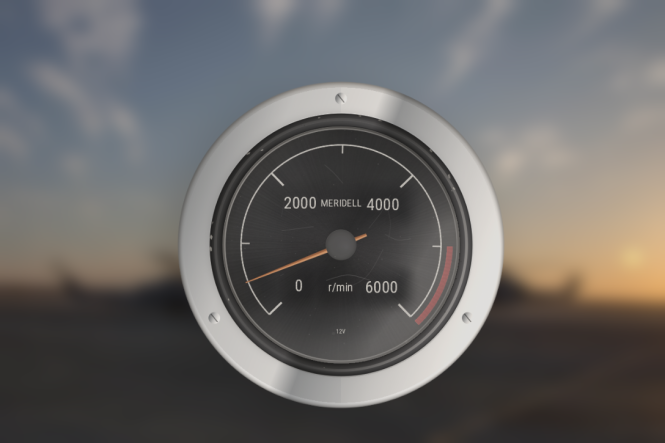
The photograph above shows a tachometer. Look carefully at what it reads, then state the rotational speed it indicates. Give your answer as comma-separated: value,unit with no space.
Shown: 500,rpm
